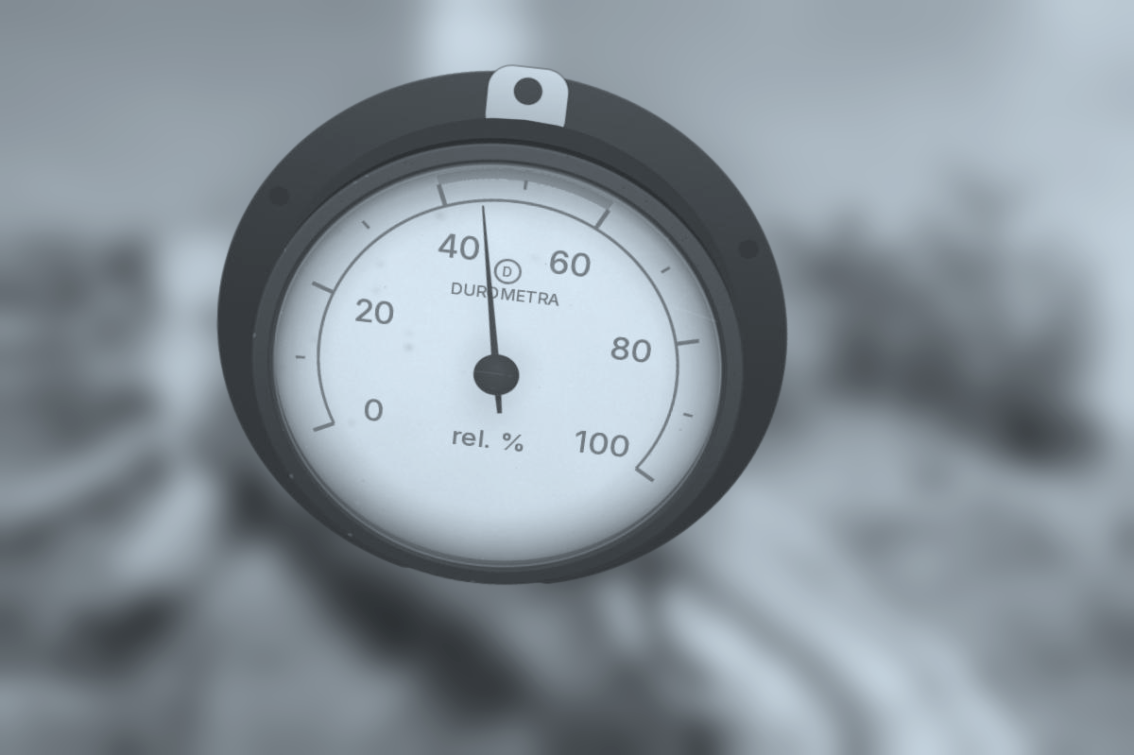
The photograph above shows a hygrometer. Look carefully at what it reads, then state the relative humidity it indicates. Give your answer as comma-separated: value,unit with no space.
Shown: 45,%
